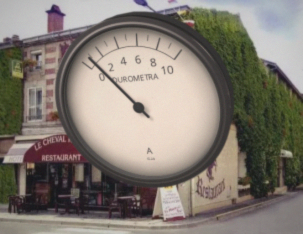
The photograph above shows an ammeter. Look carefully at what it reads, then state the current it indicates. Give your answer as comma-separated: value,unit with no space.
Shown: 1,A
